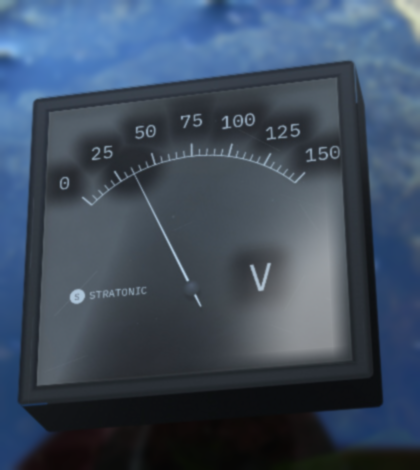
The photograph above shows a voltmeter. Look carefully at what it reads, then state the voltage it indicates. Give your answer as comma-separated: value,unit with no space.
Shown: 35,V
